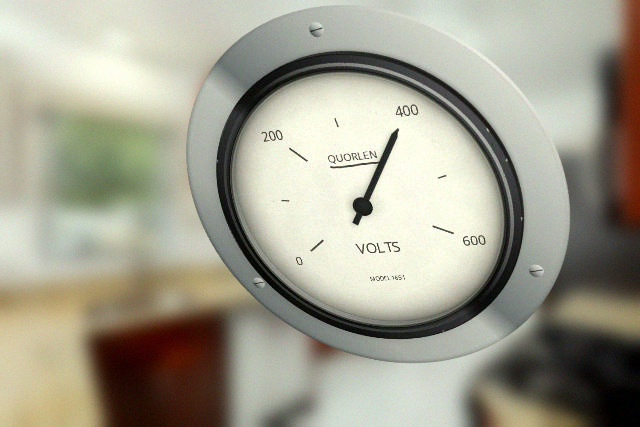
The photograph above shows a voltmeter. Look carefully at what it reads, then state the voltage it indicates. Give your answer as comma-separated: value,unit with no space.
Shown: 400,V
